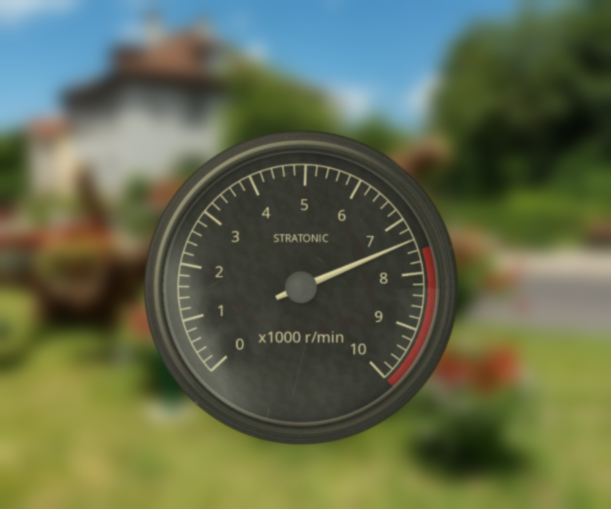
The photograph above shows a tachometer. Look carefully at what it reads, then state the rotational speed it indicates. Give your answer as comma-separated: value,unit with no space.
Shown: 7400,rpm
